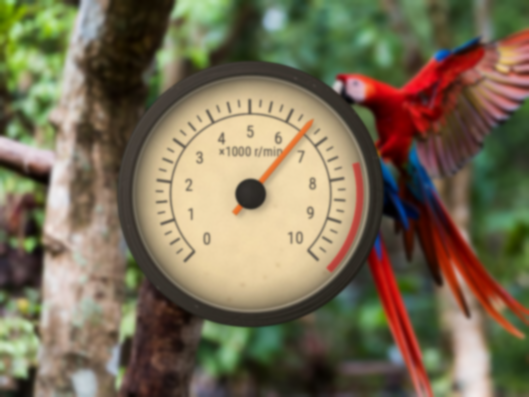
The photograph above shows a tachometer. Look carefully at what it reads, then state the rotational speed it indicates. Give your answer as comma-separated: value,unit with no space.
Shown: 6500,rpm
